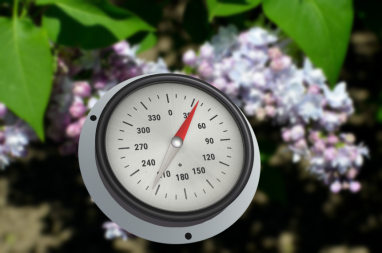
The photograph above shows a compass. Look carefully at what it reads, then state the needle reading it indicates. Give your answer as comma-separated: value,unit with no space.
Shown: 35,°
